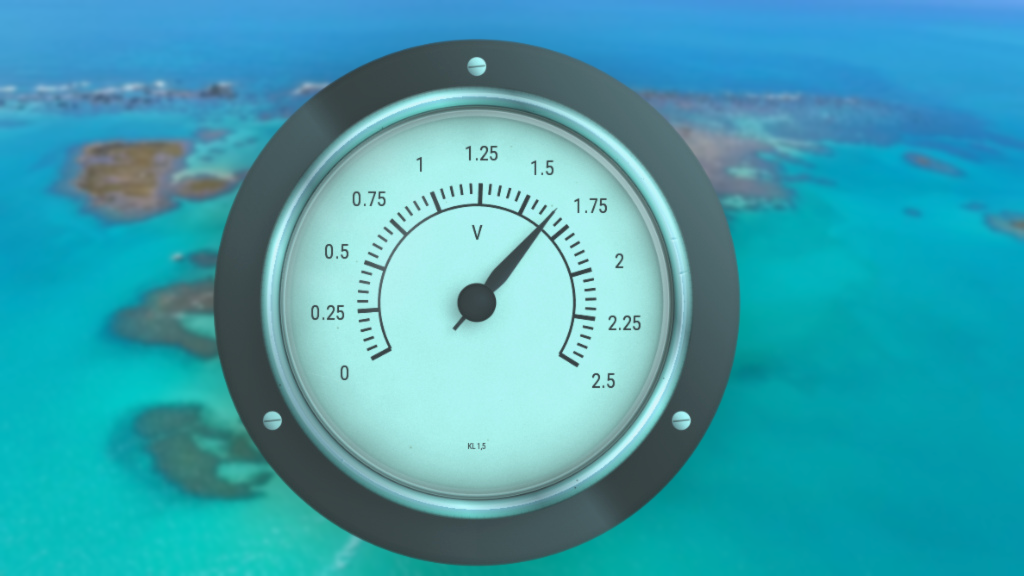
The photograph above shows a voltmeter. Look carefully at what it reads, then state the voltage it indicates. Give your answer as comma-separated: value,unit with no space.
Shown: 1.65,V
